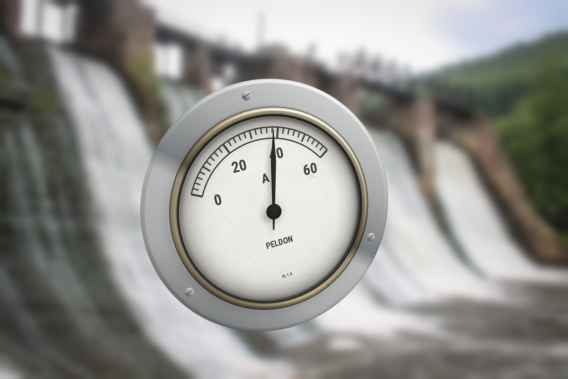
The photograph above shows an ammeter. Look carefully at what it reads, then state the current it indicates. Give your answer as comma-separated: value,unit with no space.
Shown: 38,A
